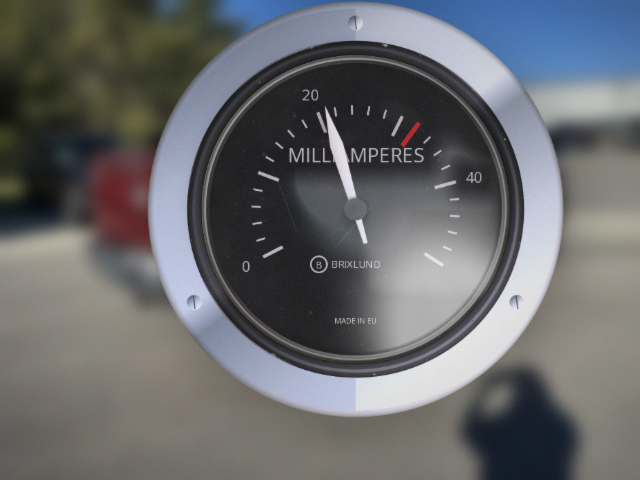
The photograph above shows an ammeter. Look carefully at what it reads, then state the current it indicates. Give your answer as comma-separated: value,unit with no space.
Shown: 21,mA
